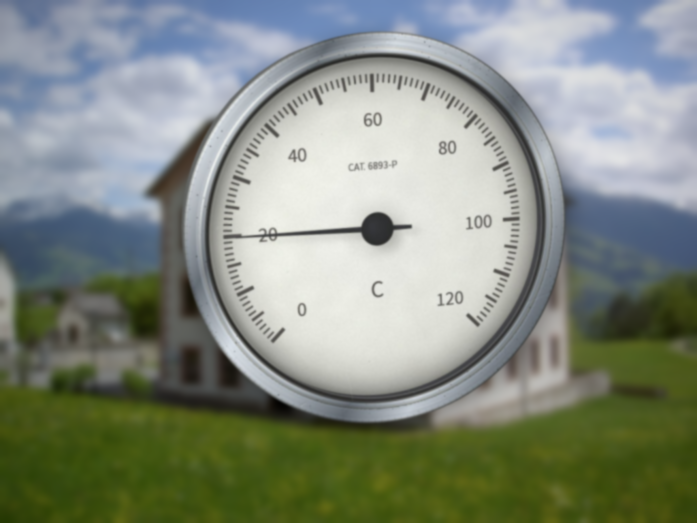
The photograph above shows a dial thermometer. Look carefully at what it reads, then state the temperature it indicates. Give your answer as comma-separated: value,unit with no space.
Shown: 20,°C
